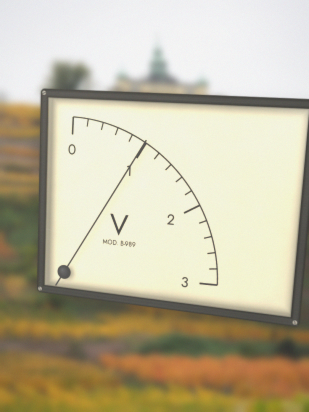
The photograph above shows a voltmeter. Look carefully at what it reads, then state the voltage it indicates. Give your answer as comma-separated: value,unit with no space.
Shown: 1,V
